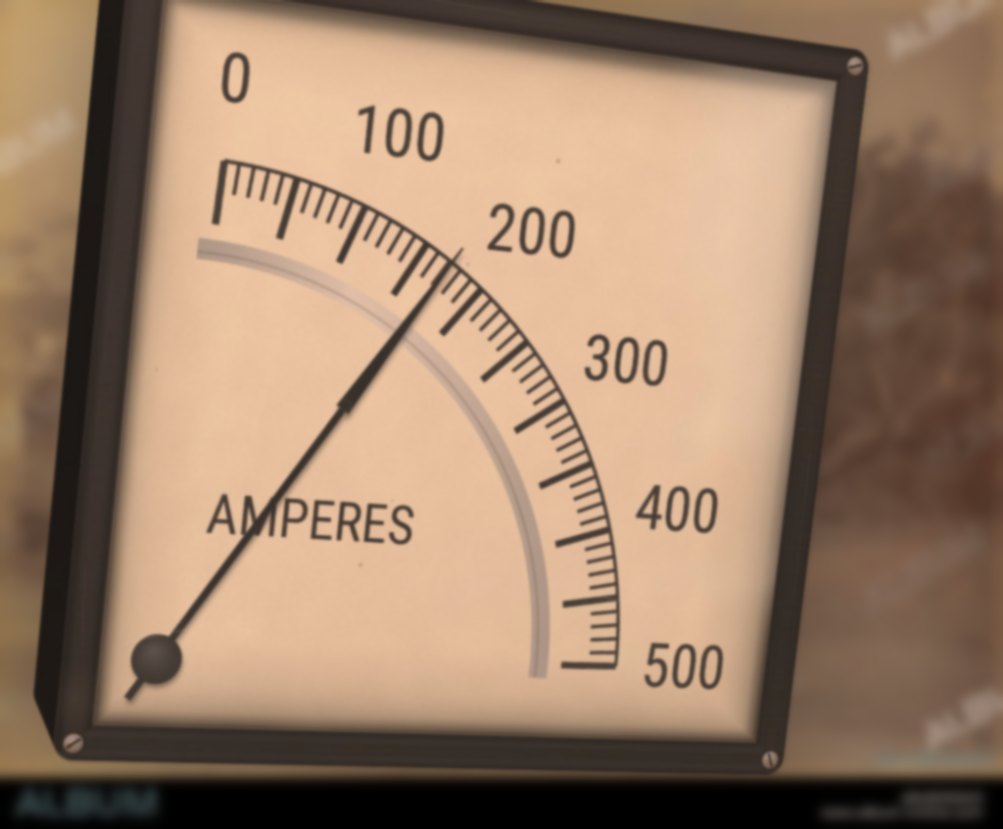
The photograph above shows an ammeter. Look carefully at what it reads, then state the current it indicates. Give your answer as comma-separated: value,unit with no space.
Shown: 170,A
